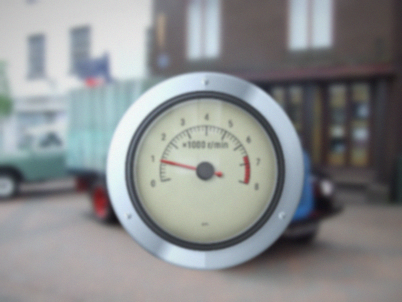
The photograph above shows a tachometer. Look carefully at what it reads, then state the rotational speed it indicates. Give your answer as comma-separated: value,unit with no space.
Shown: 1000,rpm
